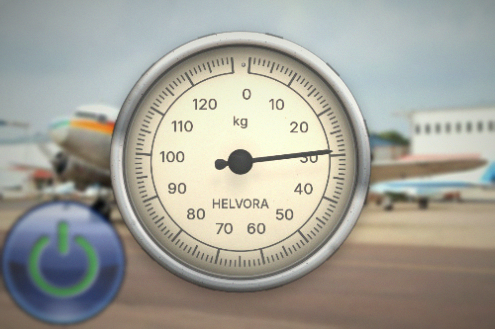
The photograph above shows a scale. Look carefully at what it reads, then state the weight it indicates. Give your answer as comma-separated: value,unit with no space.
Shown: 29,kg
